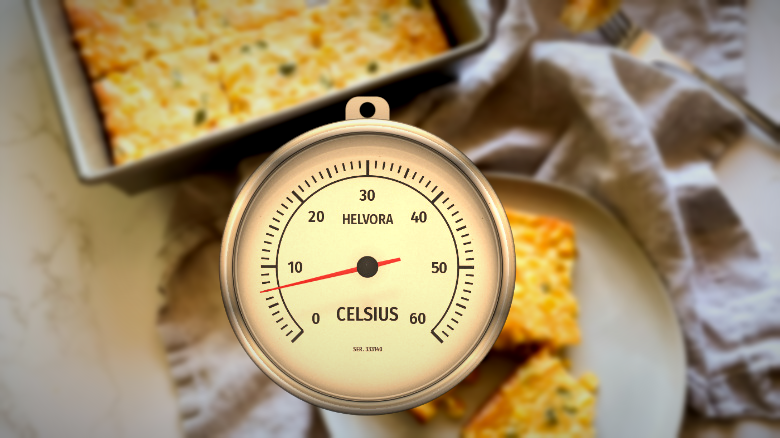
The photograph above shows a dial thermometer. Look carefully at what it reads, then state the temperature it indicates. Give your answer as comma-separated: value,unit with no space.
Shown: 7,°C
